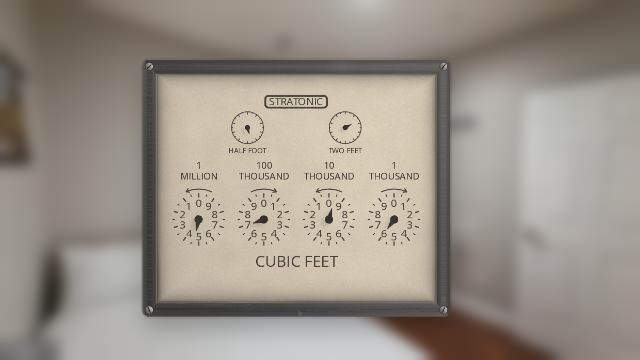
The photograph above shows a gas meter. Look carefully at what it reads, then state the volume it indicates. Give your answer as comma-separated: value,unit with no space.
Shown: 469600,ft³
